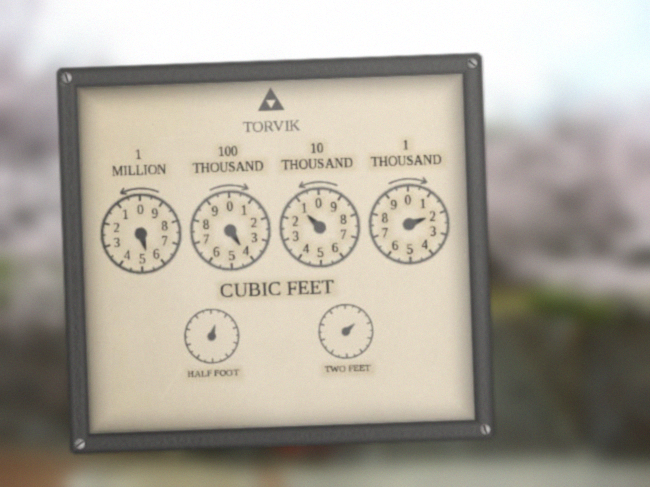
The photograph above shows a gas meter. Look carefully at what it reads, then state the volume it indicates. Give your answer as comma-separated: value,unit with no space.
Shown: 541200,ft³
